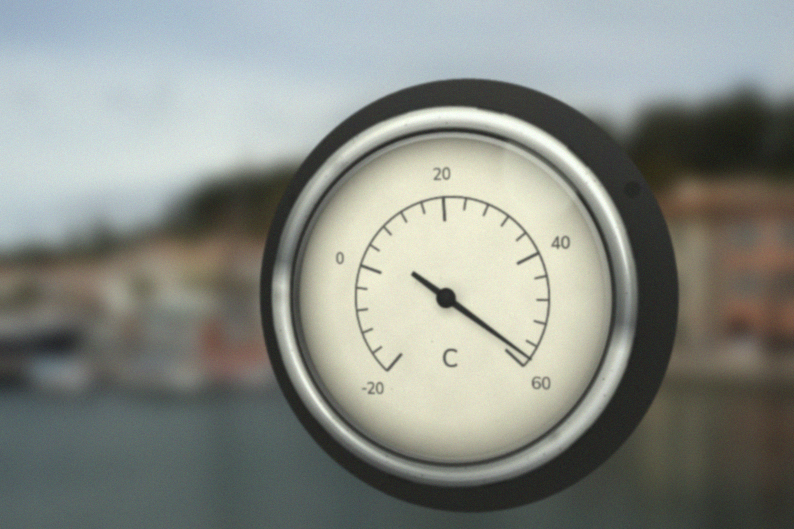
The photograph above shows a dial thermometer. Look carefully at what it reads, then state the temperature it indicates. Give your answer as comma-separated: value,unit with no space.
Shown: 58,°C
